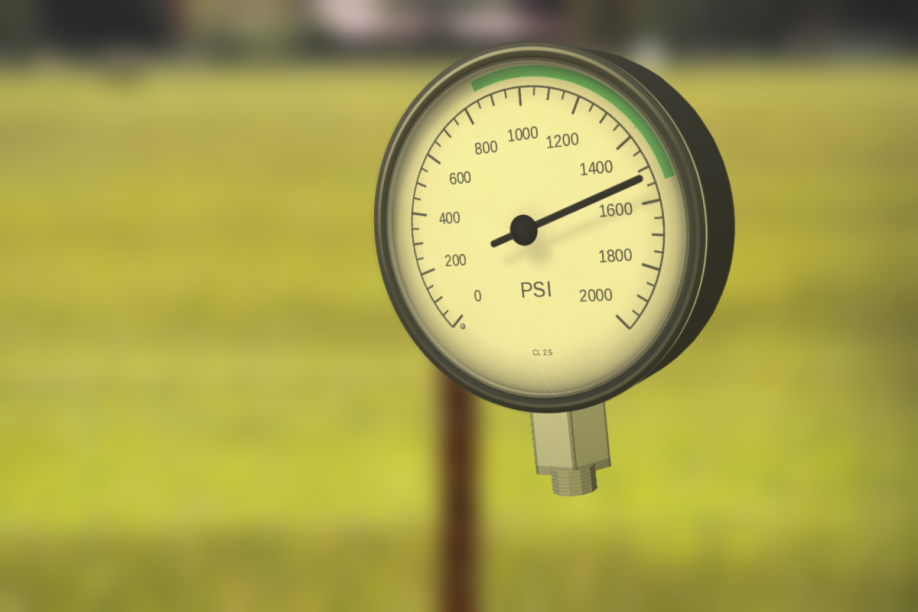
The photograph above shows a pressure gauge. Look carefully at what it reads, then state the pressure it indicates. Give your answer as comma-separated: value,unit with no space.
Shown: 1525,psi
